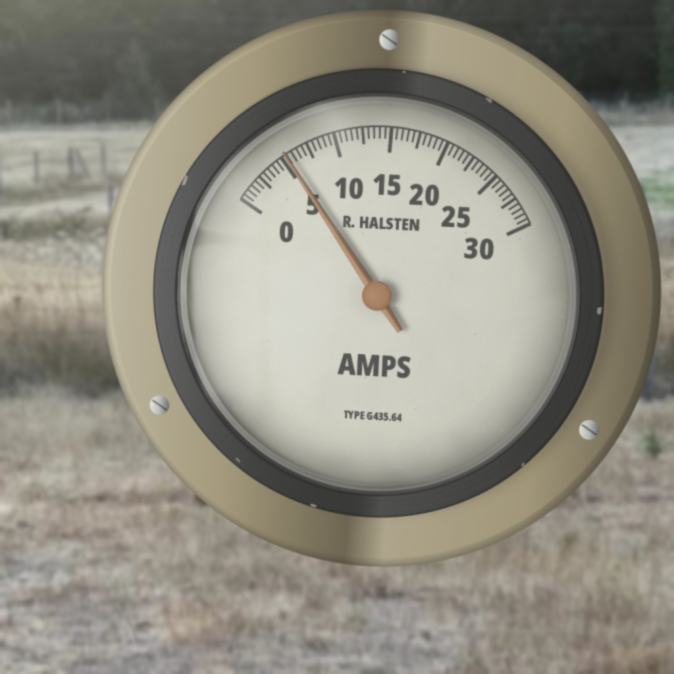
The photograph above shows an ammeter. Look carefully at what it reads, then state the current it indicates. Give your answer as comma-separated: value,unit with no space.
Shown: 5.5,A
